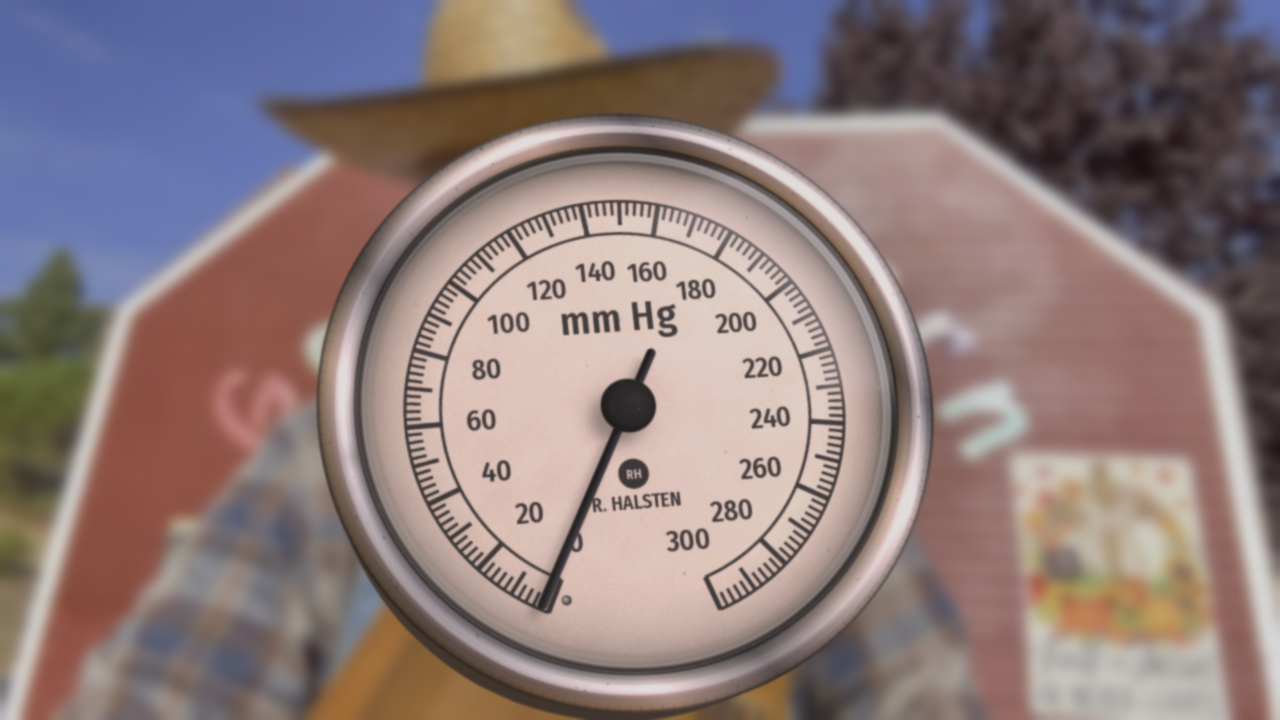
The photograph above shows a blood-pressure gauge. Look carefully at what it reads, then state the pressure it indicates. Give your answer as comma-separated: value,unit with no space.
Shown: 2,mmHg
